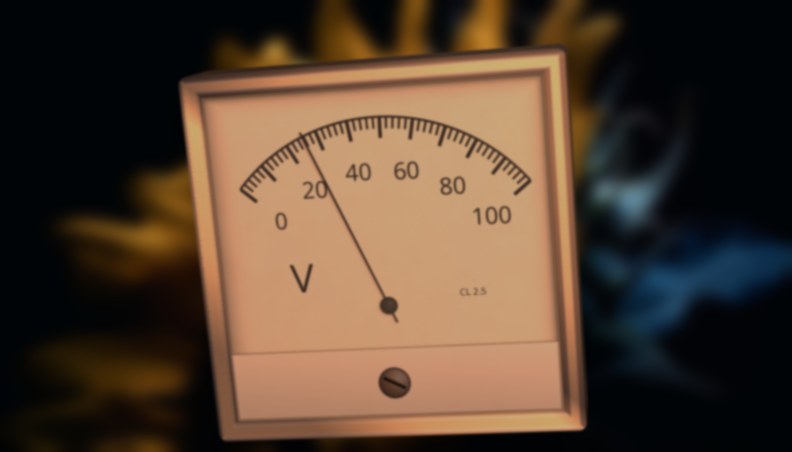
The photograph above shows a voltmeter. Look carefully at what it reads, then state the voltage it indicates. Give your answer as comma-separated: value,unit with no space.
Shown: 26,V
